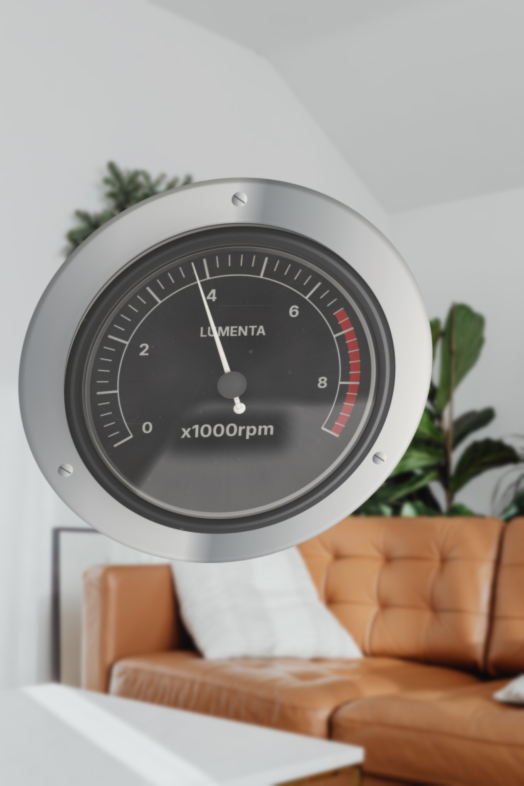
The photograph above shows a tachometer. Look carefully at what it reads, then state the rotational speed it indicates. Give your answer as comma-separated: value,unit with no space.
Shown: 3800,rpm
